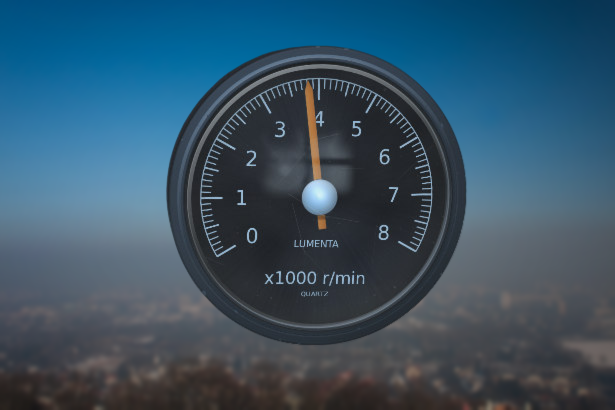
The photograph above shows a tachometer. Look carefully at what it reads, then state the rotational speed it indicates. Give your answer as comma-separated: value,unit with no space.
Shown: 3800,rpm
